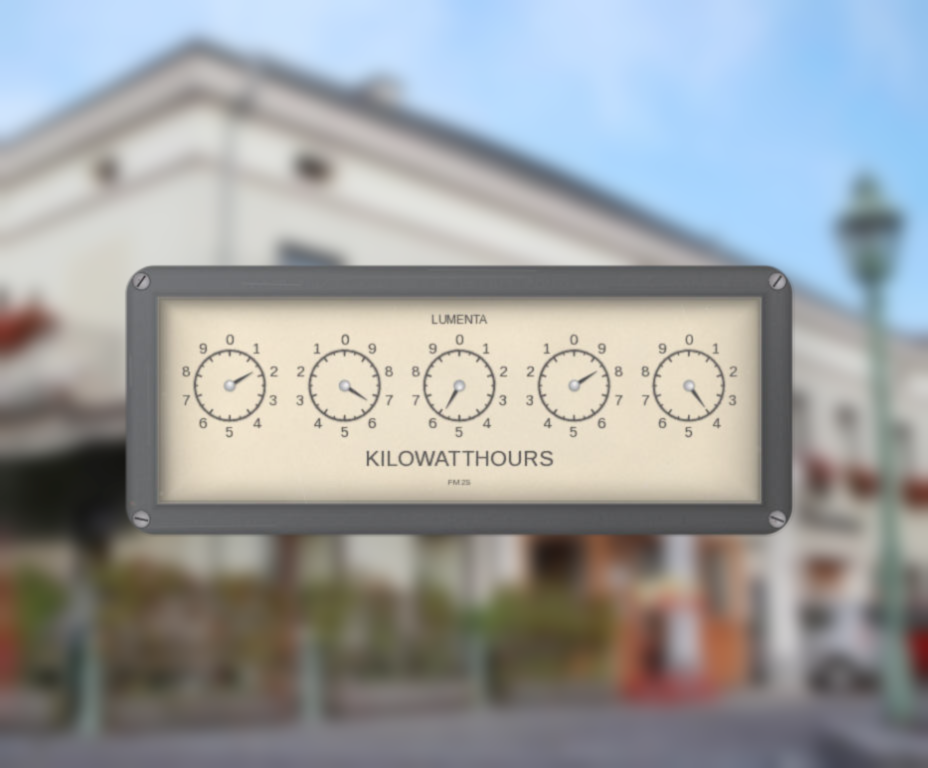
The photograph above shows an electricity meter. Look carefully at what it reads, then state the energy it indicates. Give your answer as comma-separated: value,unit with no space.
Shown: 16584,kWh
